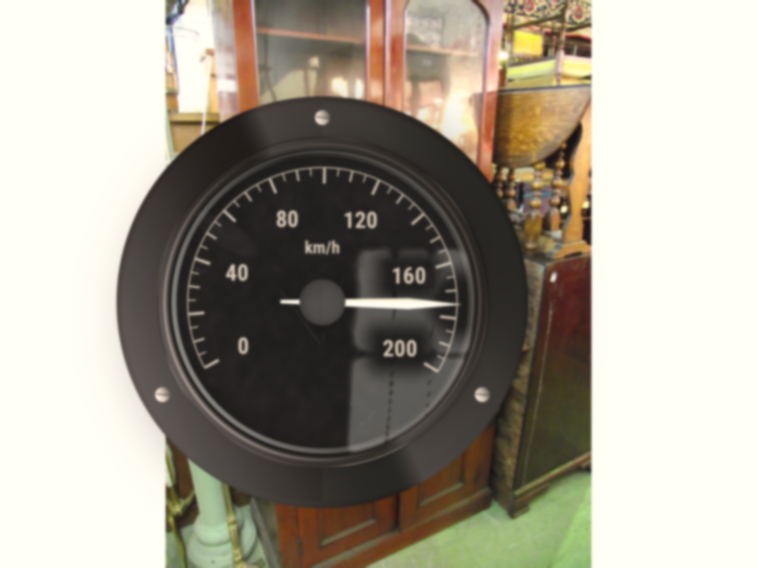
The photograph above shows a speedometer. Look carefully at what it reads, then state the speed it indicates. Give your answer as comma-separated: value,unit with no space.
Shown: 175,km/h
